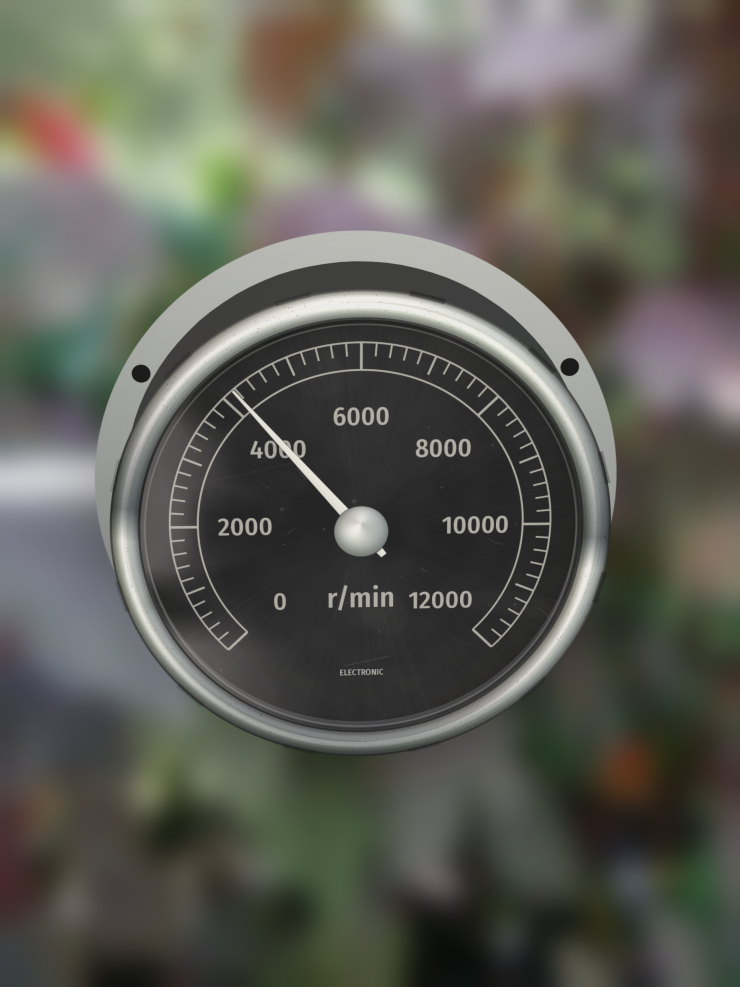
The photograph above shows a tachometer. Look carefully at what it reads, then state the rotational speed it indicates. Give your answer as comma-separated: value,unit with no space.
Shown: 4200,rpm
